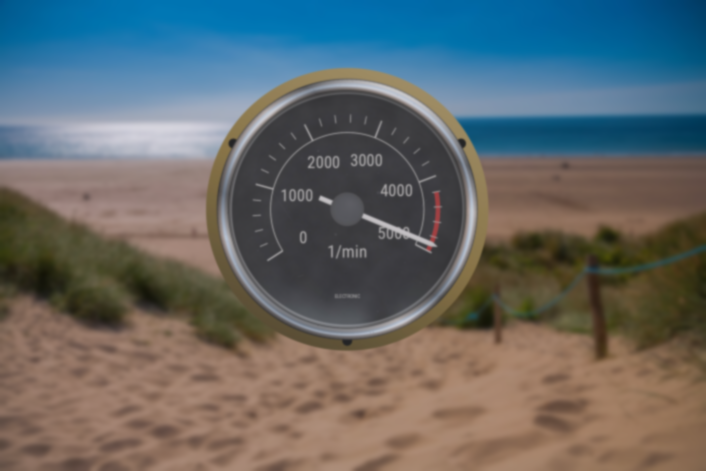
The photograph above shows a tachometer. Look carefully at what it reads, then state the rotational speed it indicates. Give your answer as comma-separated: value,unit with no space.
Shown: 4900,rpm
